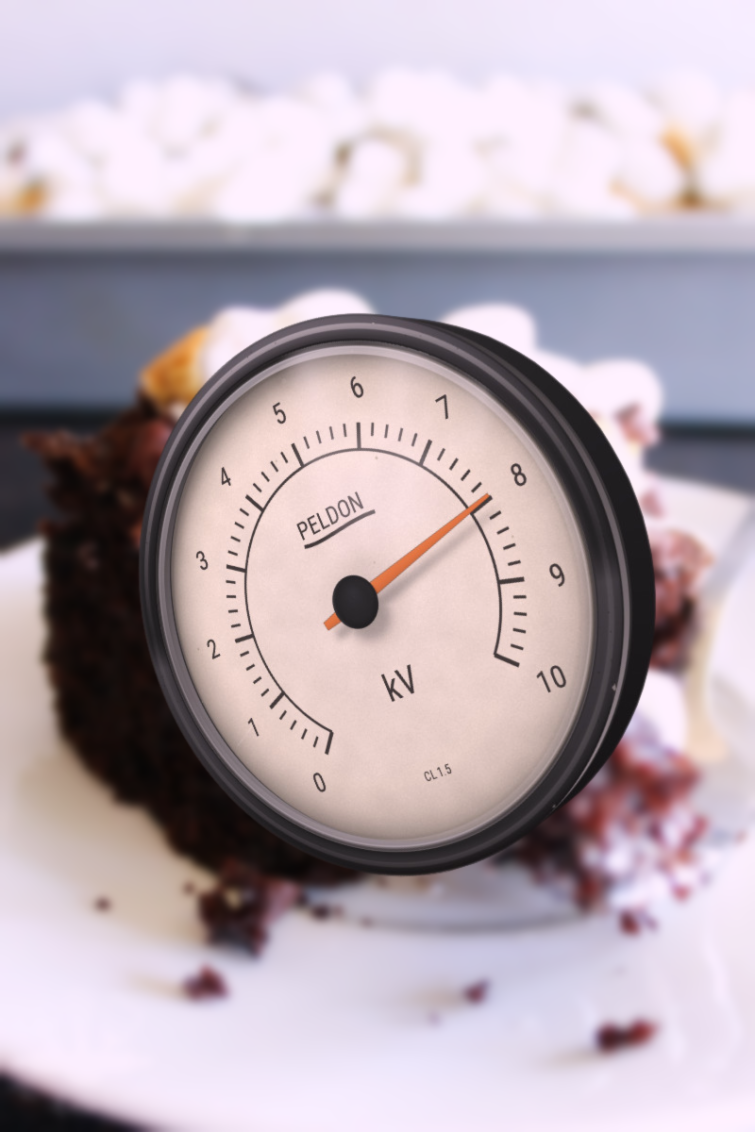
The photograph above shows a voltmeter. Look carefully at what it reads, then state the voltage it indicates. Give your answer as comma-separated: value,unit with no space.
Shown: 8,kV
